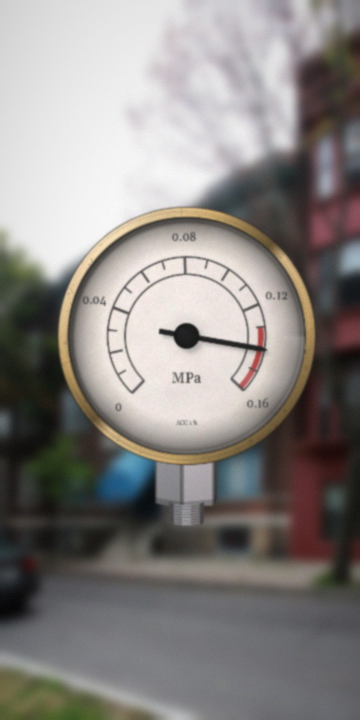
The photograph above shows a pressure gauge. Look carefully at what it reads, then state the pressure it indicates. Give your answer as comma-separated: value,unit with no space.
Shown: 0.14,MPa
